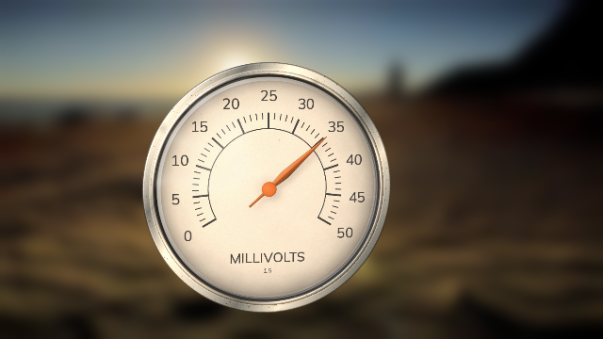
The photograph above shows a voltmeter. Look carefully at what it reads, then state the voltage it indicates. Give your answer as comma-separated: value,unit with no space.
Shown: 35,mV
